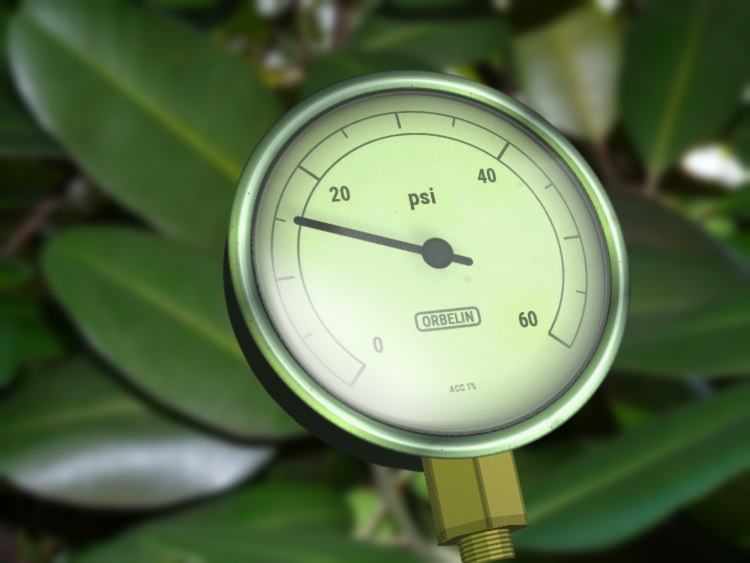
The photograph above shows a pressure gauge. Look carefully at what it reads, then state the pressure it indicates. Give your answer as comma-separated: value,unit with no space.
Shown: 15,psi
